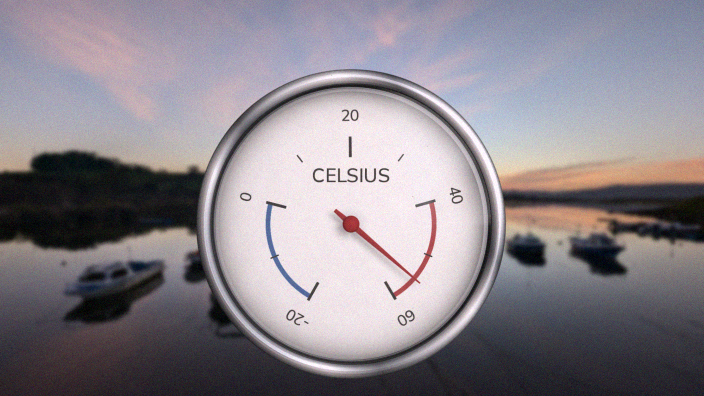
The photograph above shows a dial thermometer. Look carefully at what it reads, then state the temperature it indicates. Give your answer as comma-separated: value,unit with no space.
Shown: 55,°C
